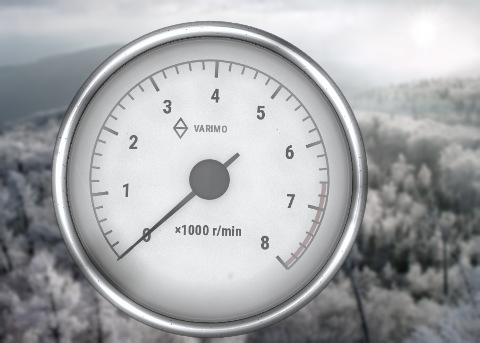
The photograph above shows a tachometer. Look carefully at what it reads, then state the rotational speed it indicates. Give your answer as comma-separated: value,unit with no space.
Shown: 0,rpm
